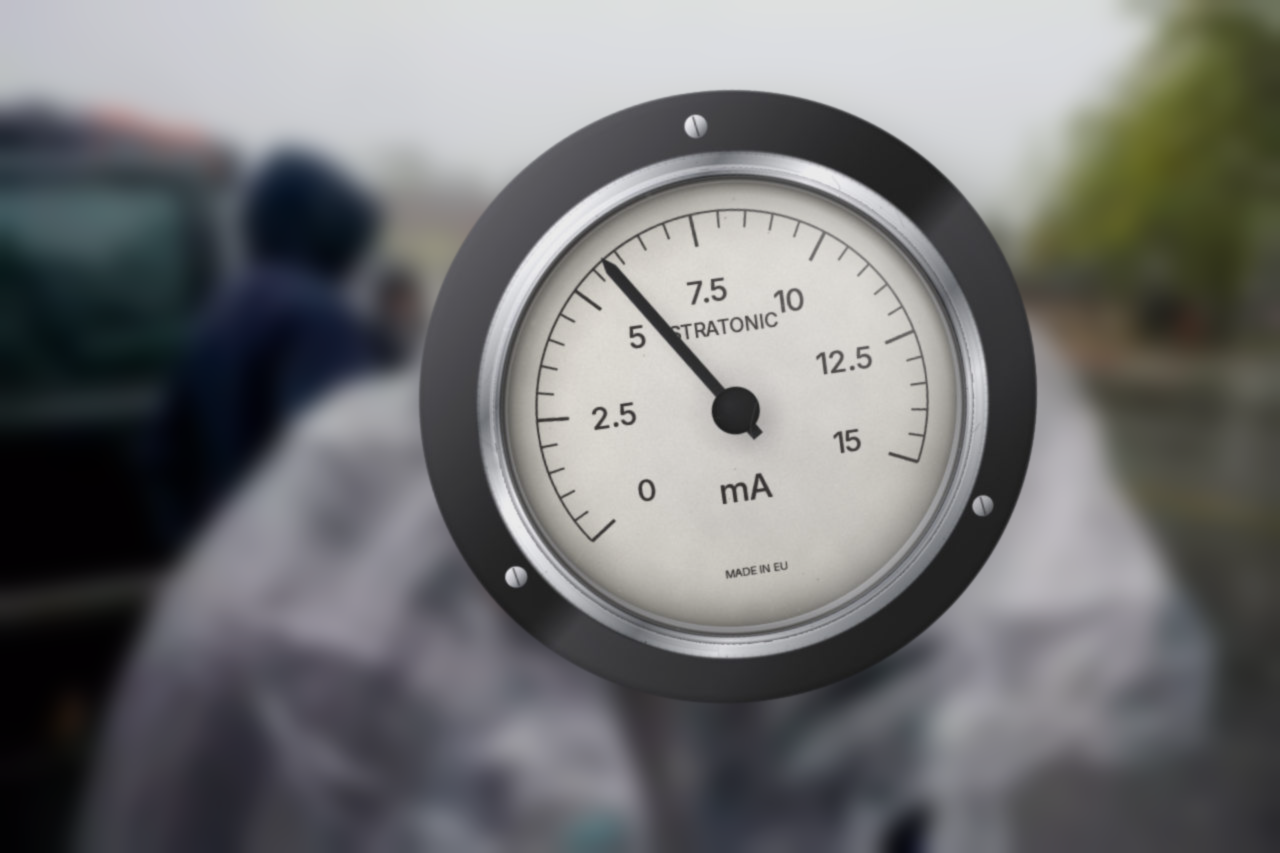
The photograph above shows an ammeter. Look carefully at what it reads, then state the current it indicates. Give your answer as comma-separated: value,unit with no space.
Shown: 5.75,mA
